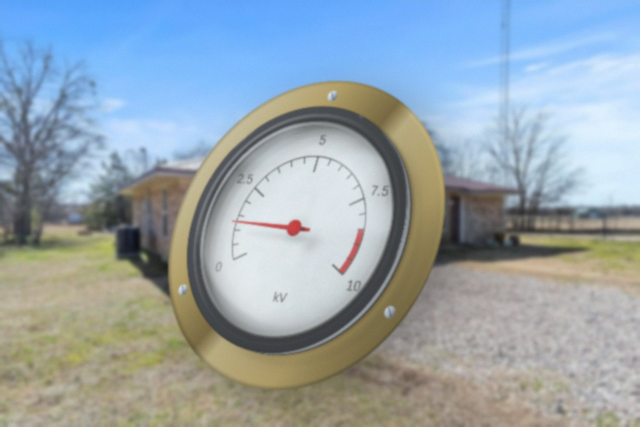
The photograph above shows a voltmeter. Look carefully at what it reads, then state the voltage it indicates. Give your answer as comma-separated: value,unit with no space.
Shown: 1.25,kV
